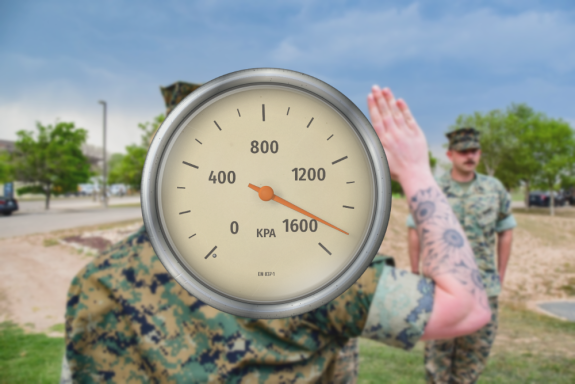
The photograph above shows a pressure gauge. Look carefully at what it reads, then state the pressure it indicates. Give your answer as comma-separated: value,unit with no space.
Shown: 1500,kPa
